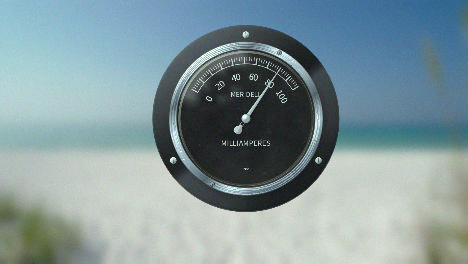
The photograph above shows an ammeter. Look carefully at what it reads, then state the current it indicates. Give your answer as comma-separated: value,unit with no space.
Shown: 80,mA
